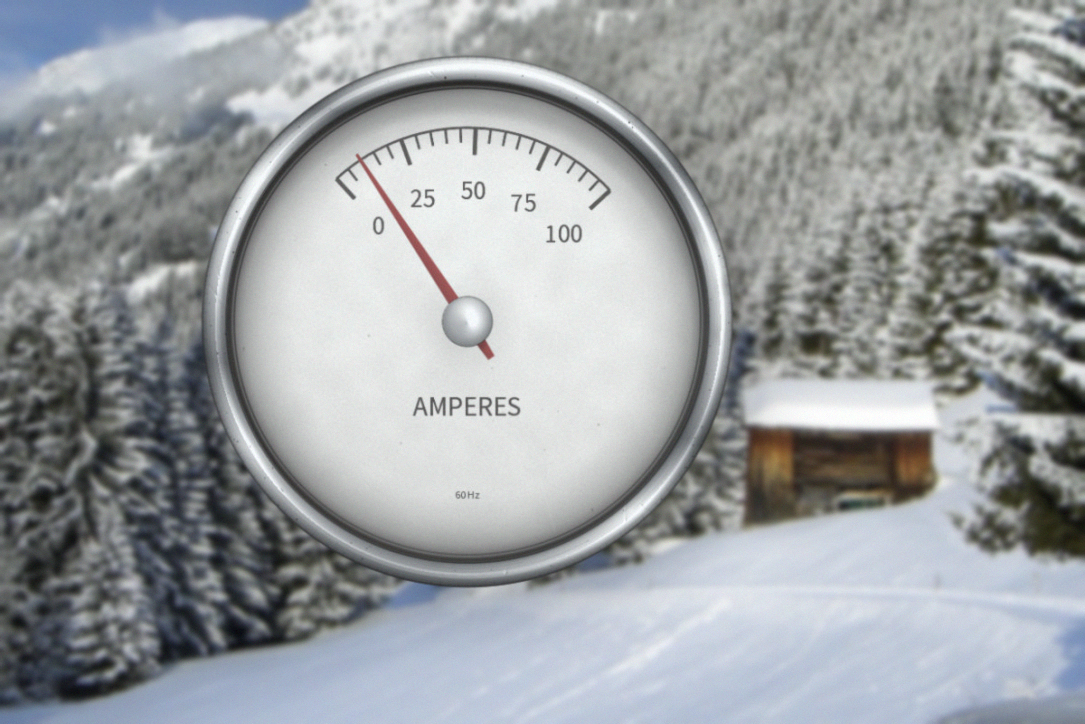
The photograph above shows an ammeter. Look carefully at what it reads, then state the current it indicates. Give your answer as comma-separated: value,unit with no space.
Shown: 10,A
